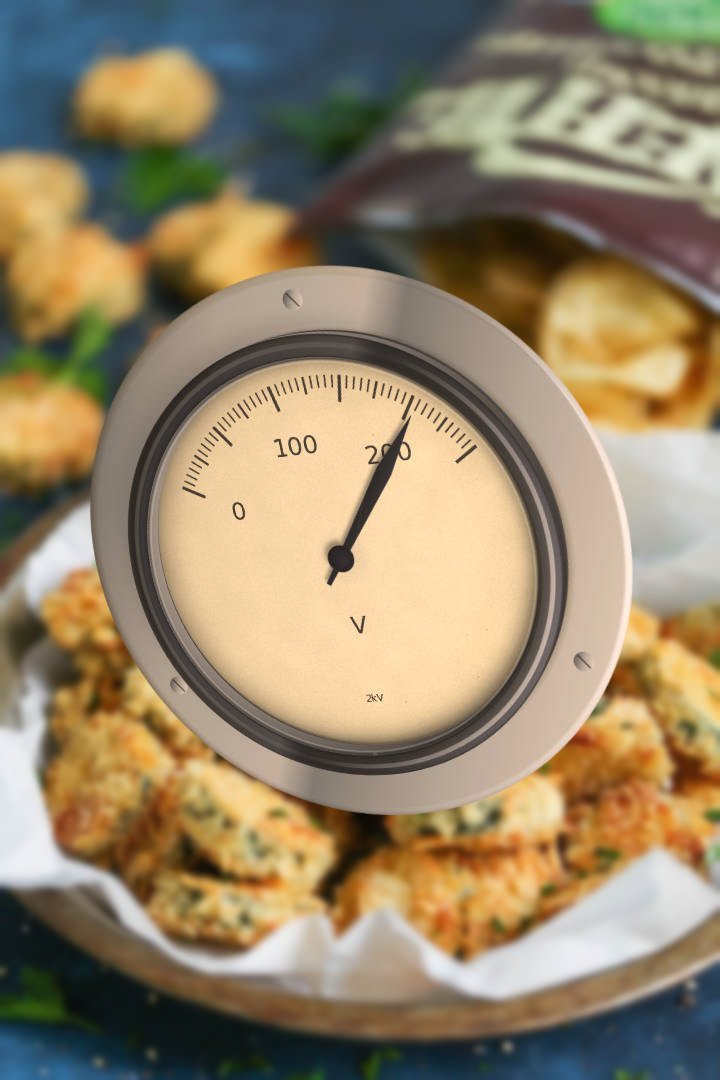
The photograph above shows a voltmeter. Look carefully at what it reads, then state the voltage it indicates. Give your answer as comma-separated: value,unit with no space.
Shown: 205,V
